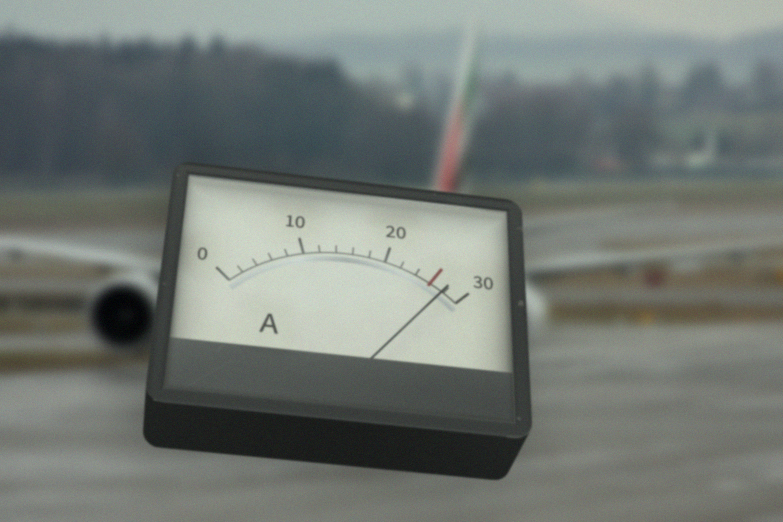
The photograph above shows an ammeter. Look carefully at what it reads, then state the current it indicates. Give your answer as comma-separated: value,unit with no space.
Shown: 28,A
